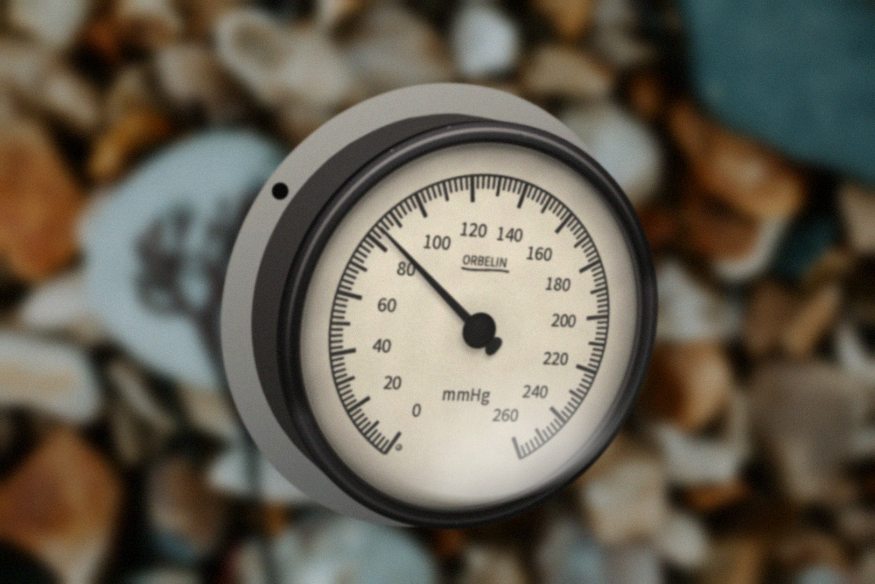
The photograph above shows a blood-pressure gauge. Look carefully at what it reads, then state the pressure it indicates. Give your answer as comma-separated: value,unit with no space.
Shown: 84,mmHg
